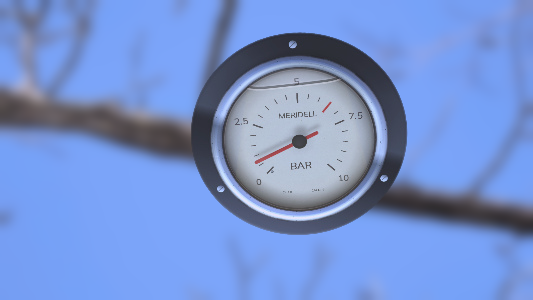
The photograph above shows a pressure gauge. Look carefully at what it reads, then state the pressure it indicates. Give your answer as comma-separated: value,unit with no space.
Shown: 0.75,bar
